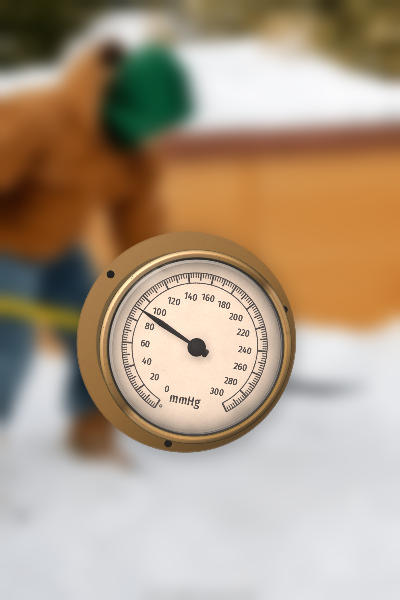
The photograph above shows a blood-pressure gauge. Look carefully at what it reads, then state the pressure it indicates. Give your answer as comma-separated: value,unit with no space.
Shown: 90,mmHg
